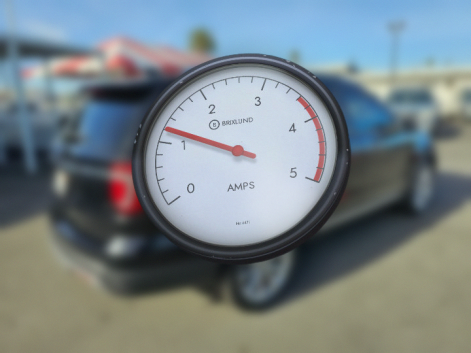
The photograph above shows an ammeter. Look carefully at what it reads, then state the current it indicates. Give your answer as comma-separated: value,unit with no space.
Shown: 1.2,A
